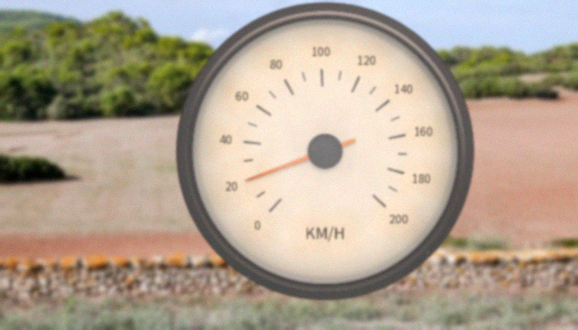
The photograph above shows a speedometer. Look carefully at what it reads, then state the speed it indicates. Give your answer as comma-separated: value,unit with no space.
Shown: 20,km/h
